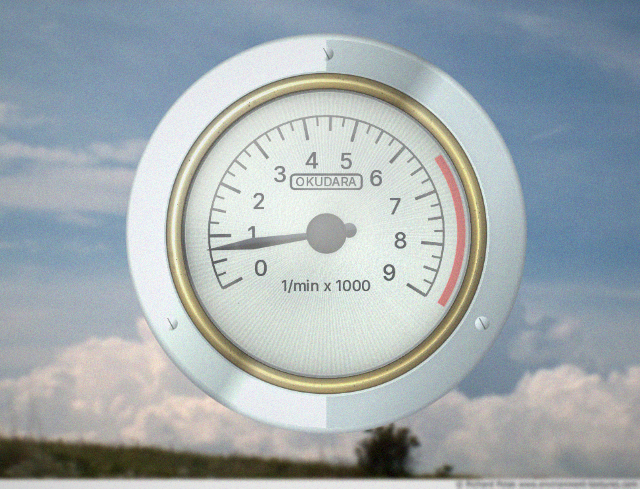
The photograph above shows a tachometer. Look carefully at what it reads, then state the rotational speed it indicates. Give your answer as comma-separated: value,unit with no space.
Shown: 750,rpm
